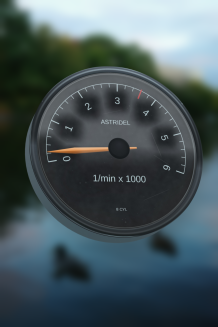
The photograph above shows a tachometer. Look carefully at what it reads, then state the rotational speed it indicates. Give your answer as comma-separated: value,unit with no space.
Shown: 200,rpm
